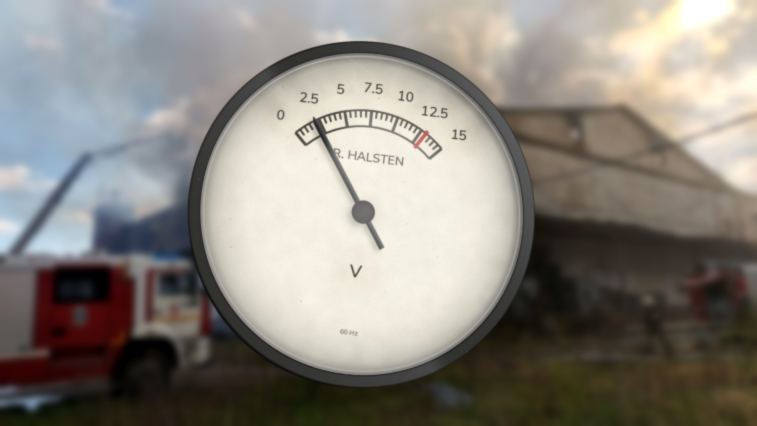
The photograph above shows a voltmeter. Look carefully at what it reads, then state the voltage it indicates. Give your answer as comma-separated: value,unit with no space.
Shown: 2,V
